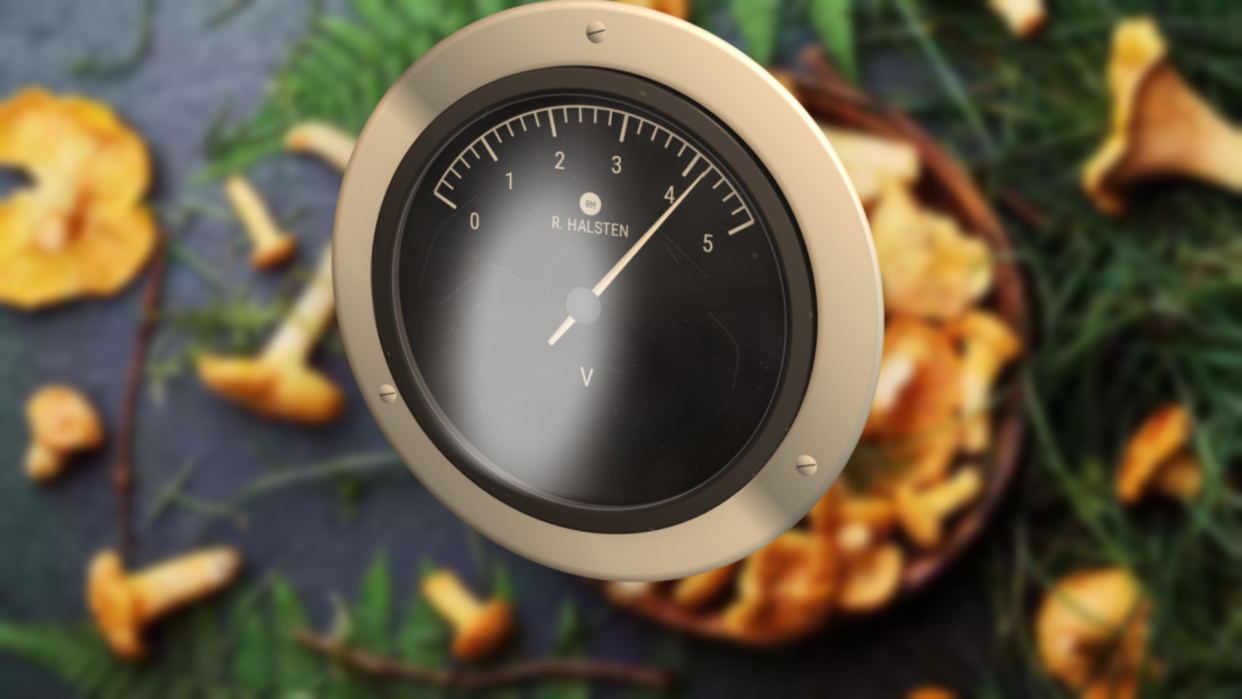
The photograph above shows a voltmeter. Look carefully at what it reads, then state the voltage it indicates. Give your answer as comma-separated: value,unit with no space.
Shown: 4.2,V
